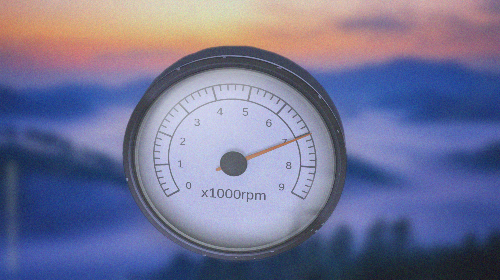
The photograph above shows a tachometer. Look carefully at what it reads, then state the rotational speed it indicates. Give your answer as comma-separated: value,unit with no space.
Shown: 7000,rpm
